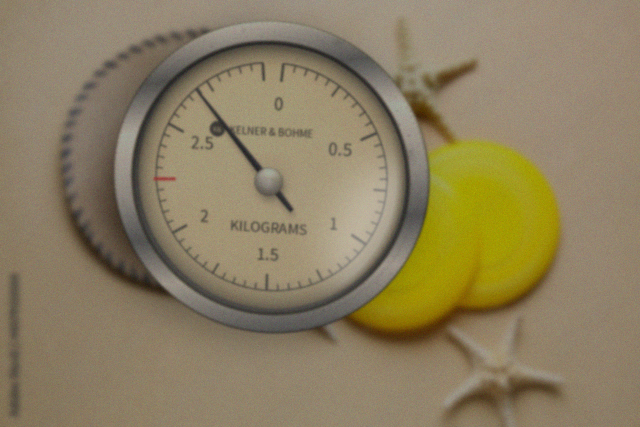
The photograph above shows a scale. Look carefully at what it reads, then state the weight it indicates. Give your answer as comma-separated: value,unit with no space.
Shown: 2.7,kg
